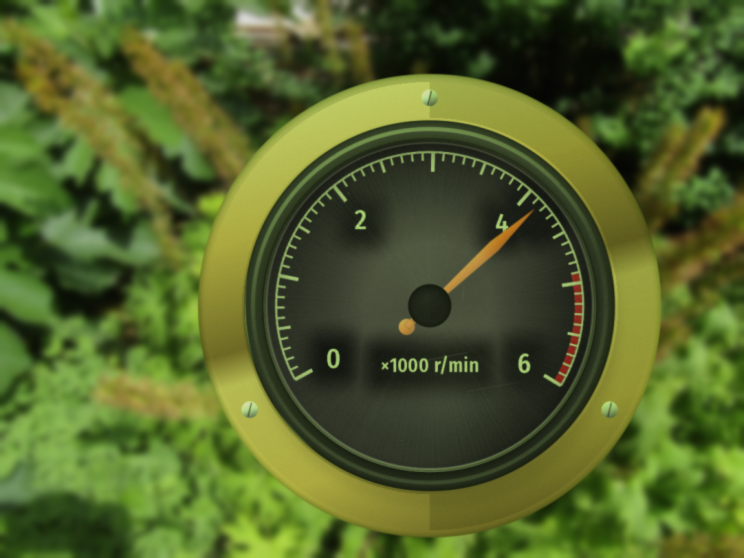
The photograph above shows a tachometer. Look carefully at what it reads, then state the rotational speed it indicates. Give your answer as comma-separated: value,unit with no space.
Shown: 4150,rpm
